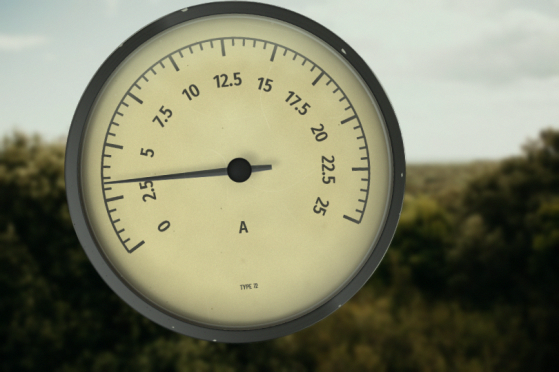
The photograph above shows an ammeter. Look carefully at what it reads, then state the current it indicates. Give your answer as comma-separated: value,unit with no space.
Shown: 3.25,A
